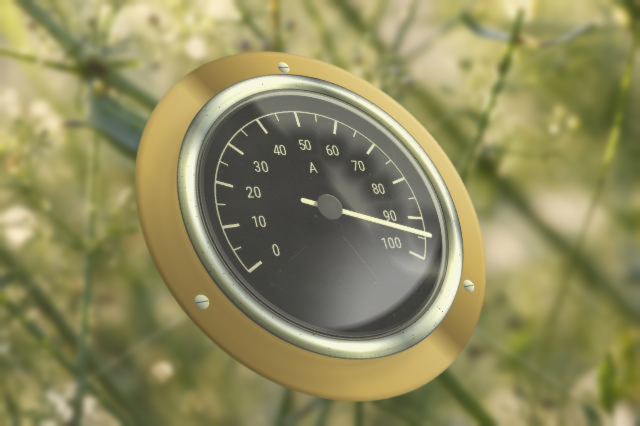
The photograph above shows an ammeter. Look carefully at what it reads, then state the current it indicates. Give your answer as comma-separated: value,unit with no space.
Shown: 95,A
